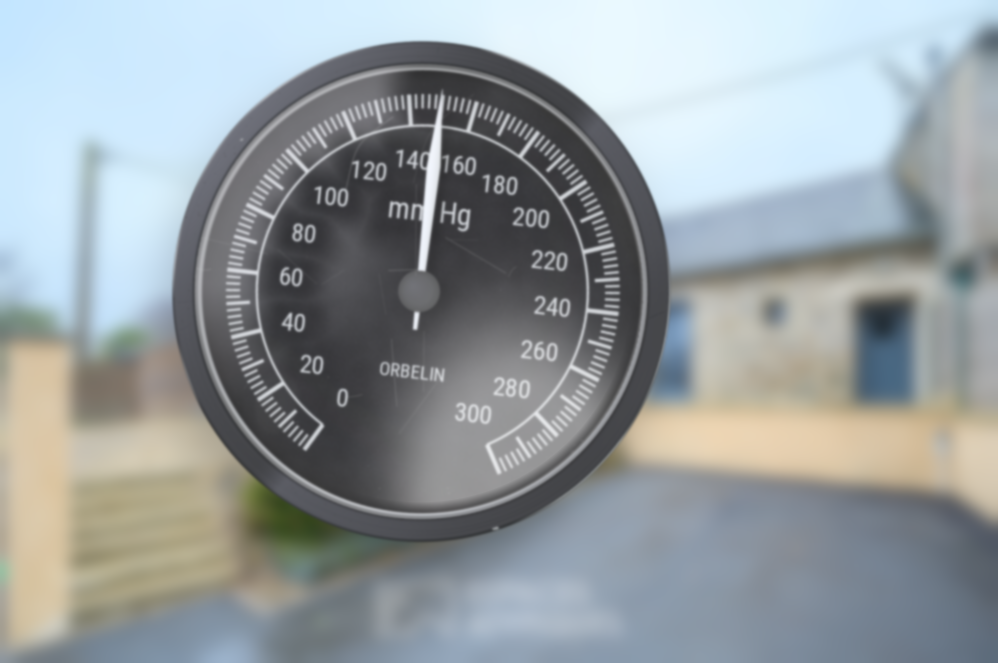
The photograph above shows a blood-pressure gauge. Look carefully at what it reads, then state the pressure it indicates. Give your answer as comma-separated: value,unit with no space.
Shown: 150,mmHg
